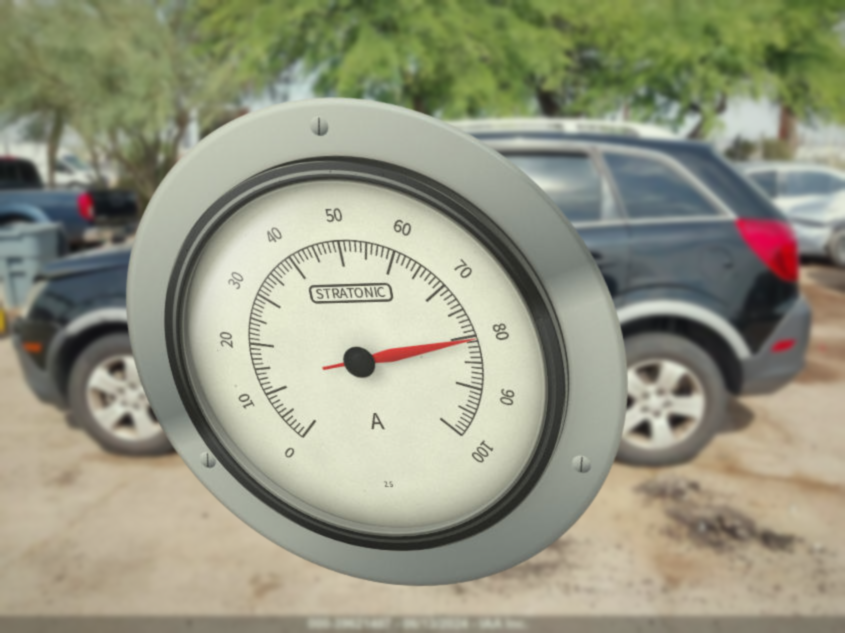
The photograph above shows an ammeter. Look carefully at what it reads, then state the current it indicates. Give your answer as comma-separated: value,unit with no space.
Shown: 80,A
